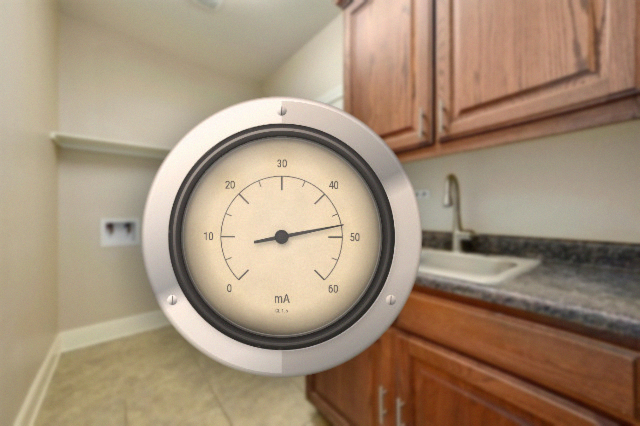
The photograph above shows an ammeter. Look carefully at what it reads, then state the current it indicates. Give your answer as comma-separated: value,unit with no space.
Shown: 47.5,mA
